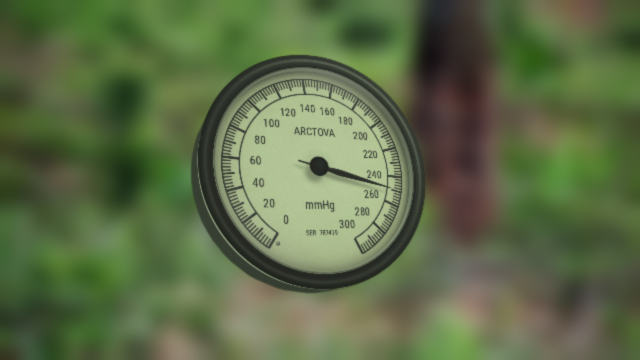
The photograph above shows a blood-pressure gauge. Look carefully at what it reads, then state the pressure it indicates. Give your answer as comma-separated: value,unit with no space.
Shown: 250,mmHg
